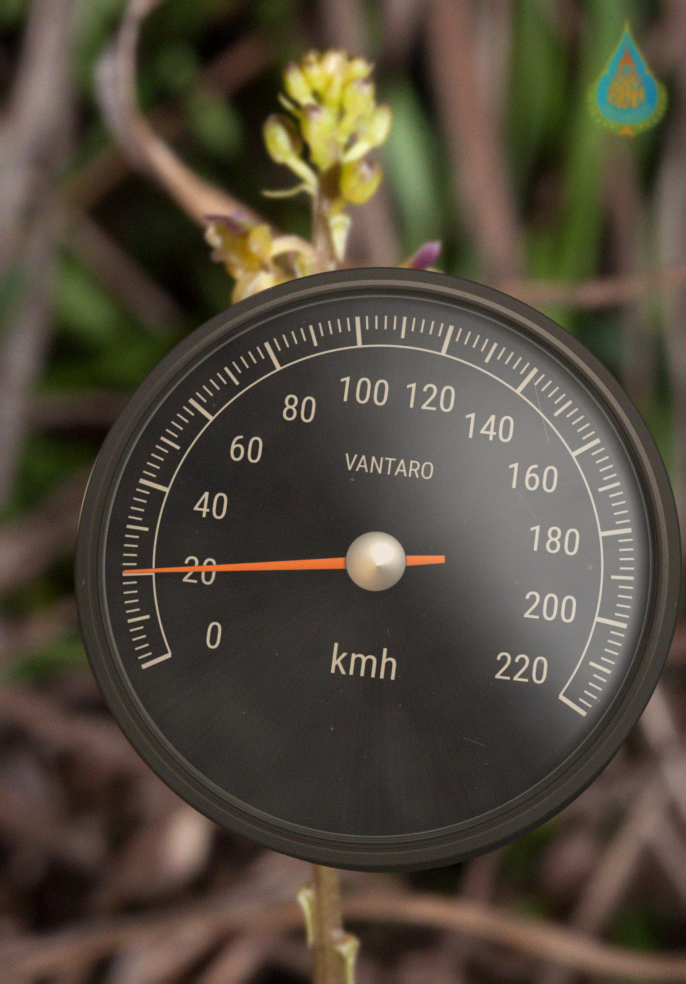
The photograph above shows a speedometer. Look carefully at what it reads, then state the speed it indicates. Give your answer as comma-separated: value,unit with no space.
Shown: 20,km/h
